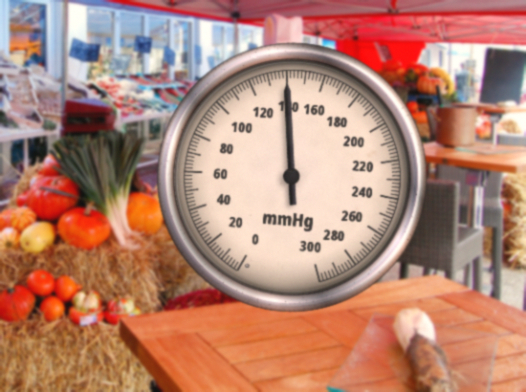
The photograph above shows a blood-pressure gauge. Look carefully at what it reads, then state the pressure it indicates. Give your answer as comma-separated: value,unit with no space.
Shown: 140,mmHg
